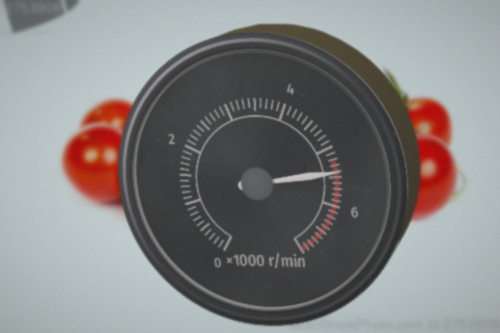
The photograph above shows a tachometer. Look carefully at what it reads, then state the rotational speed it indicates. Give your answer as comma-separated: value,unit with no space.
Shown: 5400,rpm
